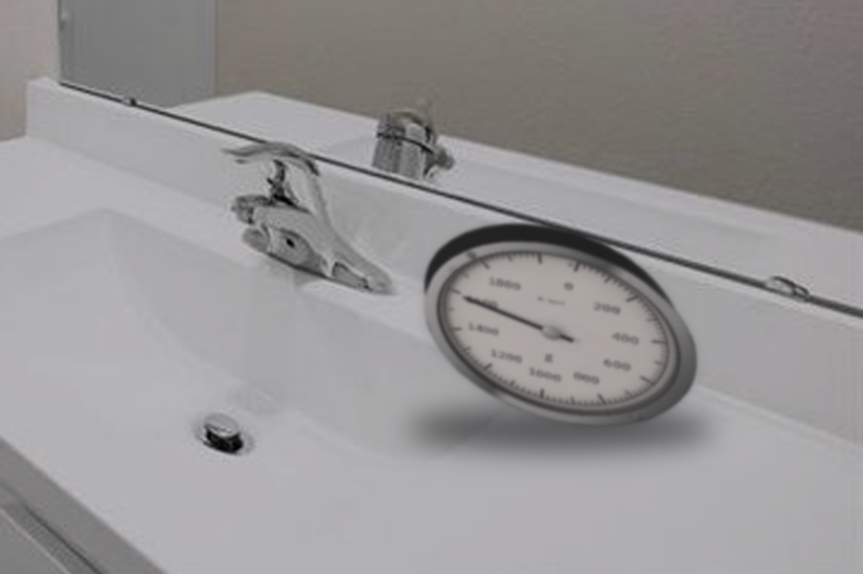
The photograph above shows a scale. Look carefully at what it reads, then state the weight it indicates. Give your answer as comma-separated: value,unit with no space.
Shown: 1600,g
